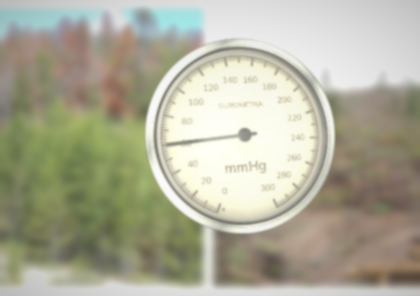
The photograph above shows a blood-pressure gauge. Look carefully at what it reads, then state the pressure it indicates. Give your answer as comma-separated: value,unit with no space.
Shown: 60,mmHg
